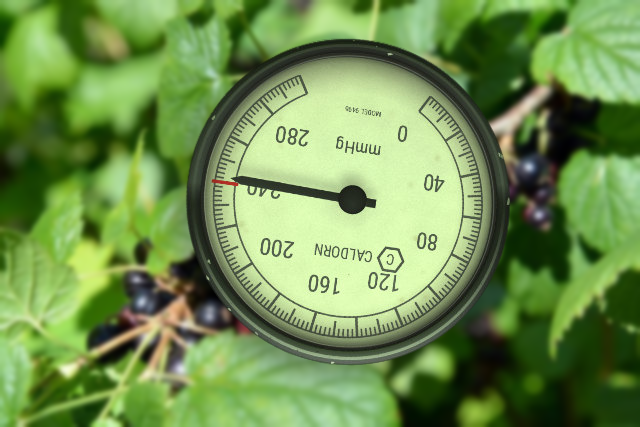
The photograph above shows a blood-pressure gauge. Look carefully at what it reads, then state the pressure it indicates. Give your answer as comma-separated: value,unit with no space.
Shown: 242,mmHg
